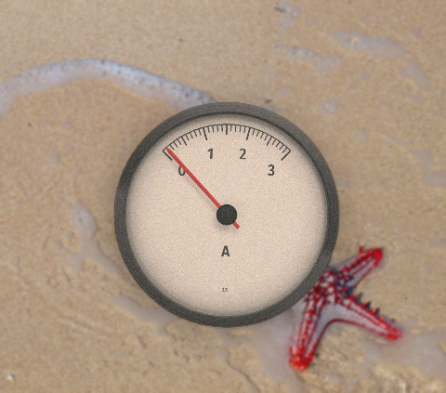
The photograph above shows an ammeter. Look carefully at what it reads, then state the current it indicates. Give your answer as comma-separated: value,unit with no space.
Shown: 0.1,A
